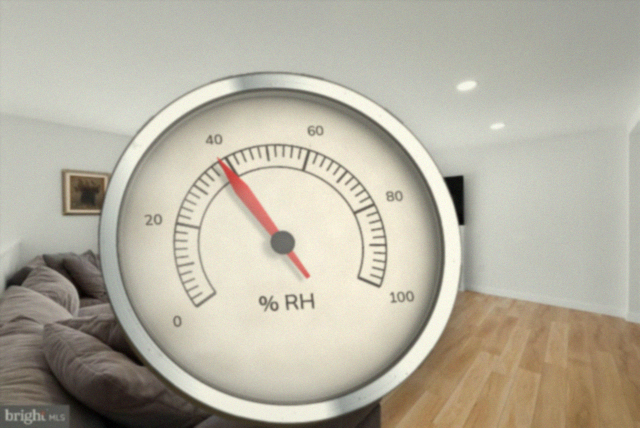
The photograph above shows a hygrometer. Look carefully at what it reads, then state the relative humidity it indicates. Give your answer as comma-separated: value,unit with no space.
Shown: 38,%
